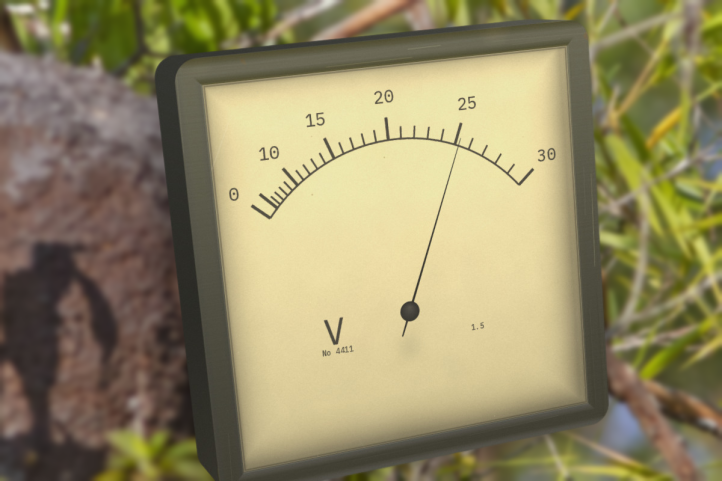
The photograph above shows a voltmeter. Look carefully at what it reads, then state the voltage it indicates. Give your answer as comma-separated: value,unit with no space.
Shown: 25,V
